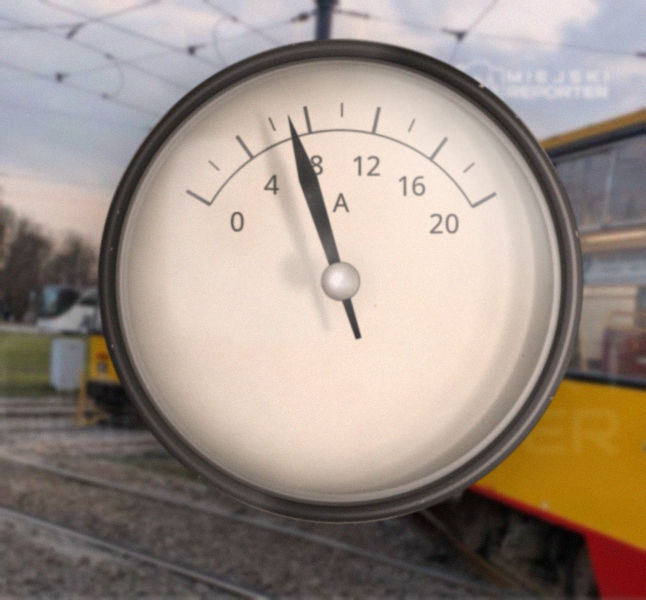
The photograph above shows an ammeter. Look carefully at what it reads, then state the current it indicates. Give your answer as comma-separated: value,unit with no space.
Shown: 7,A
